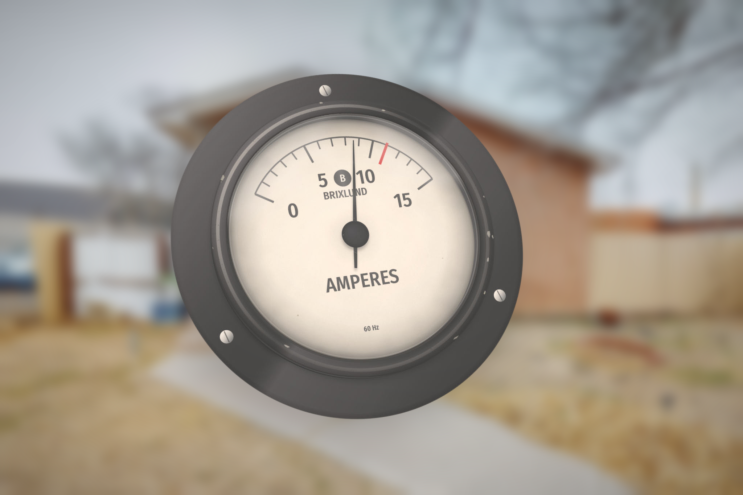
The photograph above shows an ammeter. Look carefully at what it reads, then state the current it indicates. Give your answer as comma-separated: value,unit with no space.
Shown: 8.5,A
